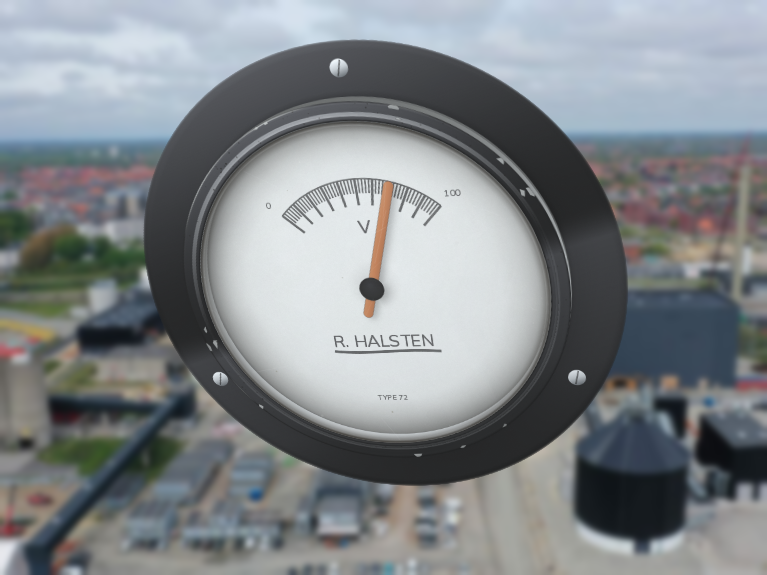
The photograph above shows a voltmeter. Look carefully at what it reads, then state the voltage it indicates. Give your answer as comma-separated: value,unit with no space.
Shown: 70,V
